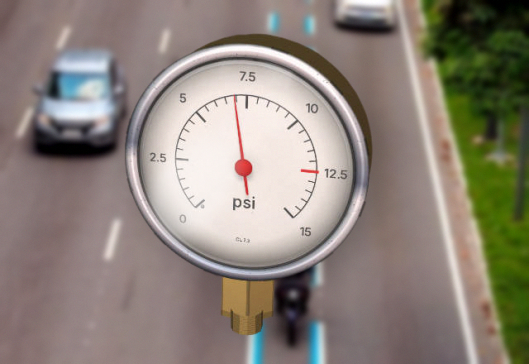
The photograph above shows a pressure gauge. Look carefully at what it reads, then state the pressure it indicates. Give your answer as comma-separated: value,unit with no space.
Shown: 7,psi
